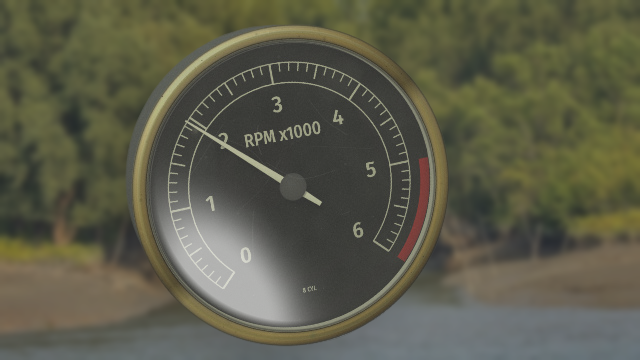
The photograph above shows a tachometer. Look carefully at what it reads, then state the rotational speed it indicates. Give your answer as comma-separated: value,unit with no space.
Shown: 1950,rpm
